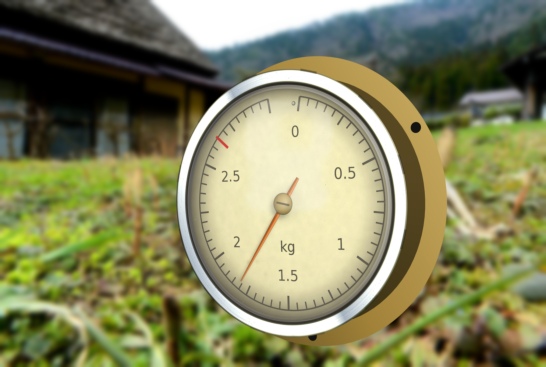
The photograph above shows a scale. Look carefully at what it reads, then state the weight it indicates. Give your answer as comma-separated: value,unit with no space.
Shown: 1.8,kg
